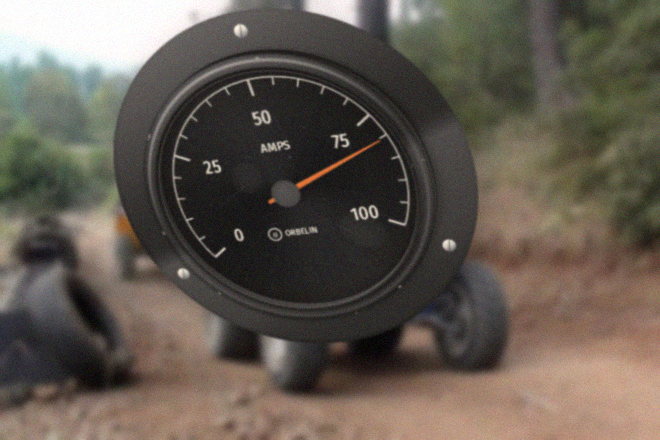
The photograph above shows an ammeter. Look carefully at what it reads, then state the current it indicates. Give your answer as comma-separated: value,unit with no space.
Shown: 80,A
